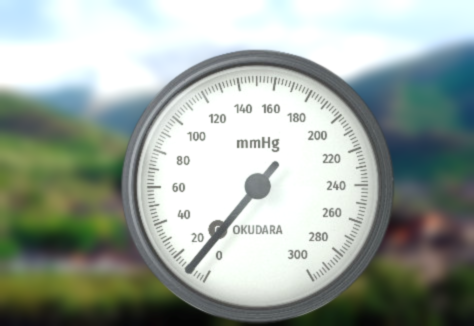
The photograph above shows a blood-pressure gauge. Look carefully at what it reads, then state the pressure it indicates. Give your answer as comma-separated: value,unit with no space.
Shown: 10,mmHg
